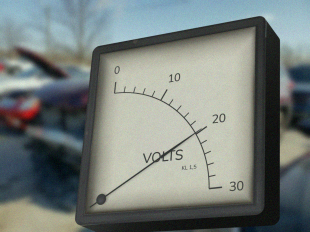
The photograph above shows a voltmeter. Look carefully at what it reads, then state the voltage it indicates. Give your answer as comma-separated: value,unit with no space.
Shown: 20,V
